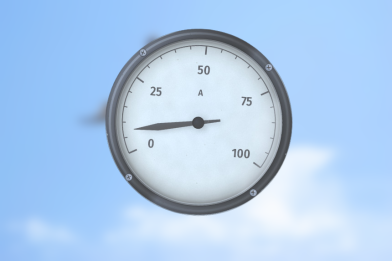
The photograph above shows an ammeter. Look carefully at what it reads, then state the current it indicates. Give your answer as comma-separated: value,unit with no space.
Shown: 7.5,A
